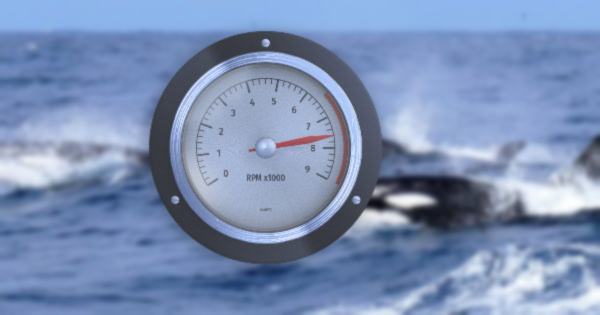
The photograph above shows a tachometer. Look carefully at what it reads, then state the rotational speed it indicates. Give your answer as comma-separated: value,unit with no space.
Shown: 7600,rpm
